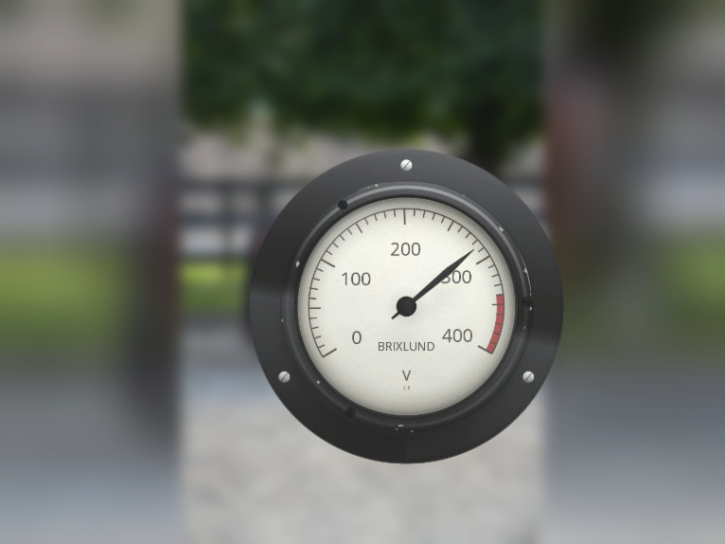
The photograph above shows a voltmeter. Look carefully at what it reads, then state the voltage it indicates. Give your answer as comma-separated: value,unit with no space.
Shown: 285,V
